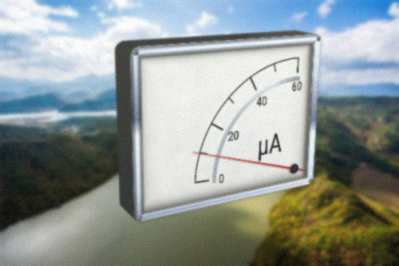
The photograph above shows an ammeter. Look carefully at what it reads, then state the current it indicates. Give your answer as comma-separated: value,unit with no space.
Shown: 10,µA
